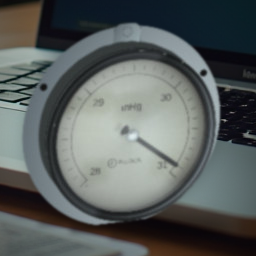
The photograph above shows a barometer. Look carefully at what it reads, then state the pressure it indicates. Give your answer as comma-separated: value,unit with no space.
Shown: 30.9,inHg
